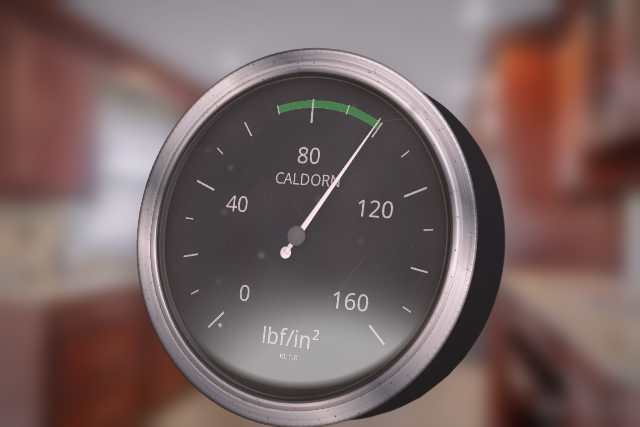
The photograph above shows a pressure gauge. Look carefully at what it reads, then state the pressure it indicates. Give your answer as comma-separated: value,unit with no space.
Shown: 100,psi
